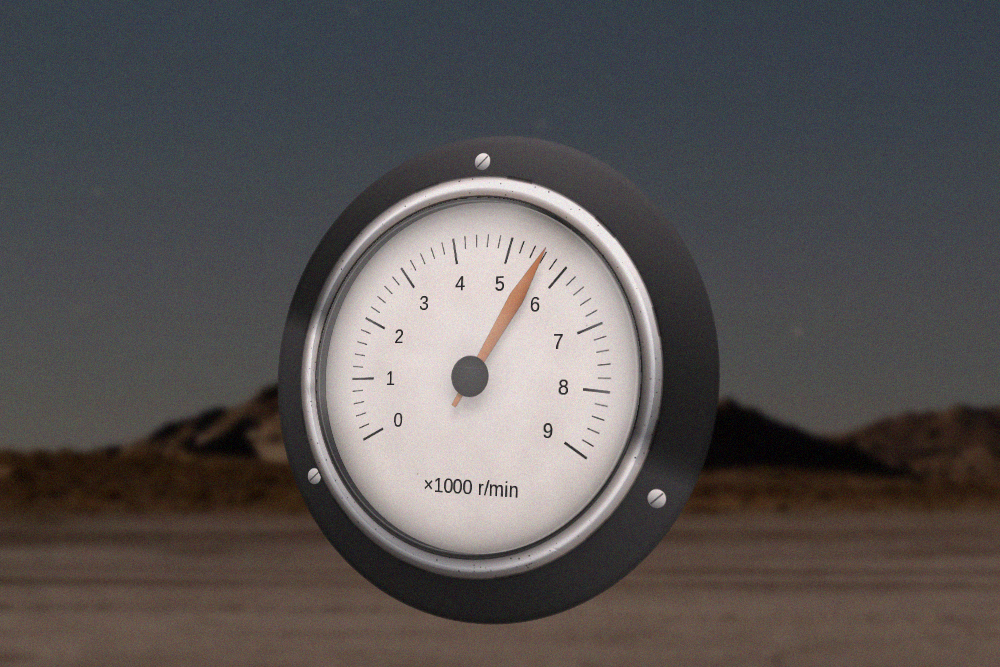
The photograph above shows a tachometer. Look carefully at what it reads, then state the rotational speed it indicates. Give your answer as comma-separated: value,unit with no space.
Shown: 5600,rpm
